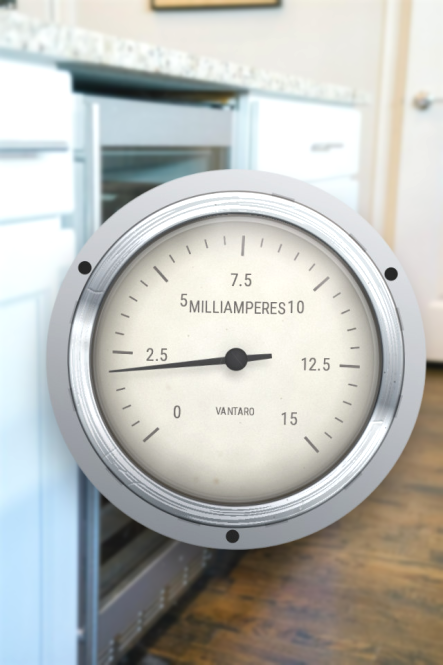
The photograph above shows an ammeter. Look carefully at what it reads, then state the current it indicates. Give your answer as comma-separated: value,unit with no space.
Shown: 2,mA
